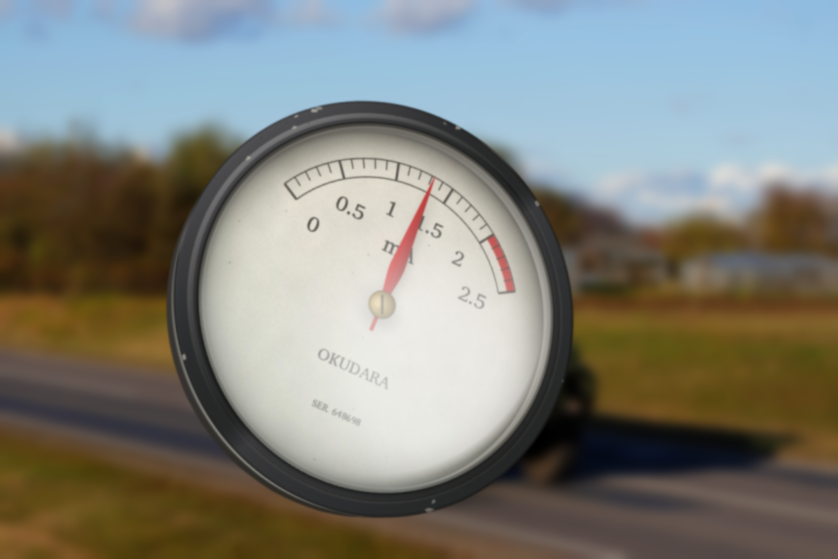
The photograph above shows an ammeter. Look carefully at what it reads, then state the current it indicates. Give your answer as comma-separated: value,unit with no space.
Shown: 1.3,mA
